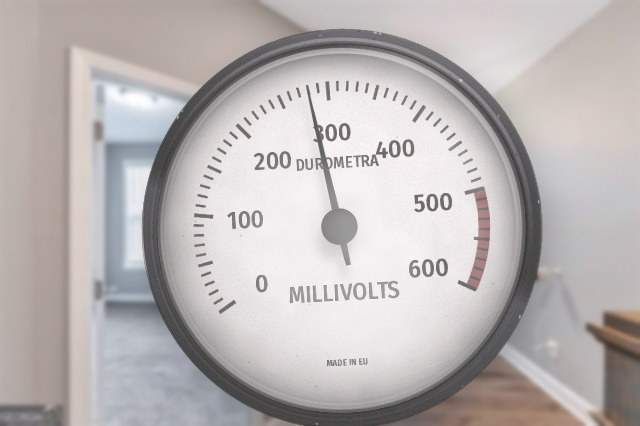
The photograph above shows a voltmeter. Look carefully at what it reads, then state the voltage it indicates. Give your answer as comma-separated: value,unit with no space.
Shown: 280,mV
